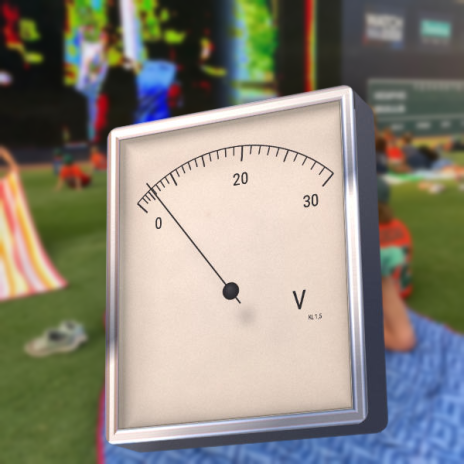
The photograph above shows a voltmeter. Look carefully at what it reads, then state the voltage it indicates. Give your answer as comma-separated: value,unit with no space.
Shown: 6,V
